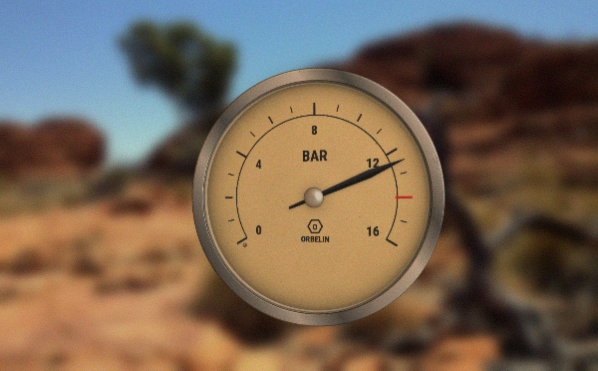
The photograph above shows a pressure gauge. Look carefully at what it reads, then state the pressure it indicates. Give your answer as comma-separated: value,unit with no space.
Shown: 12.5,bar
